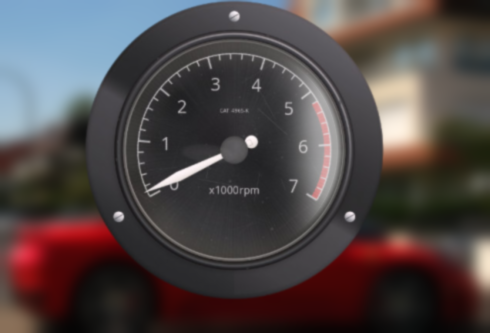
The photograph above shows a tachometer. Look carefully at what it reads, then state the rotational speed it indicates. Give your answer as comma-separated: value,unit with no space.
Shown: 100,rpm
